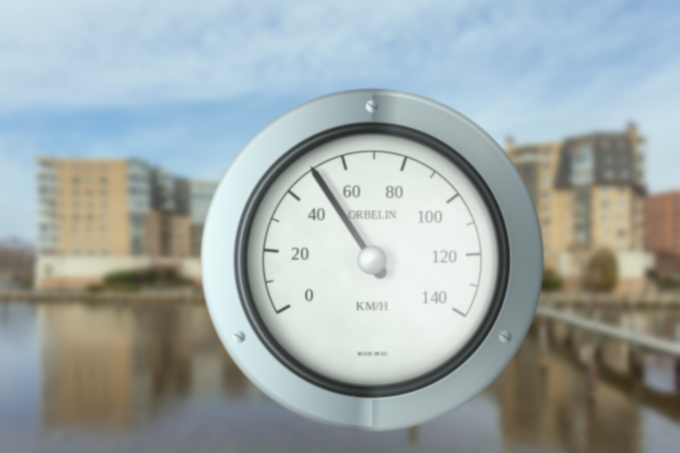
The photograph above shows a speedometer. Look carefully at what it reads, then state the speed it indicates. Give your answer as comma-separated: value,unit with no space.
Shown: 50,km/h
